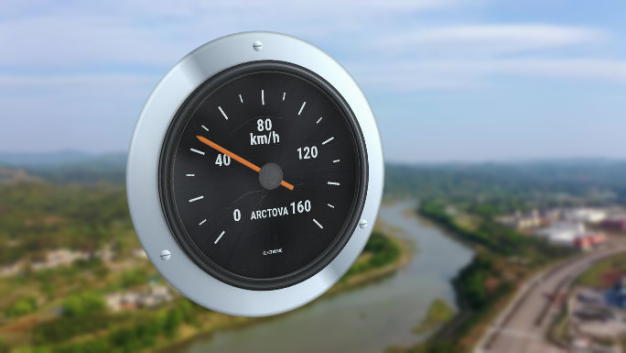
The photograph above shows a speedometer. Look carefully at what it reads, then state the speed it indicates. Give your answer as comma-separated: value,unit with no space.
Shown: 45,km/h
